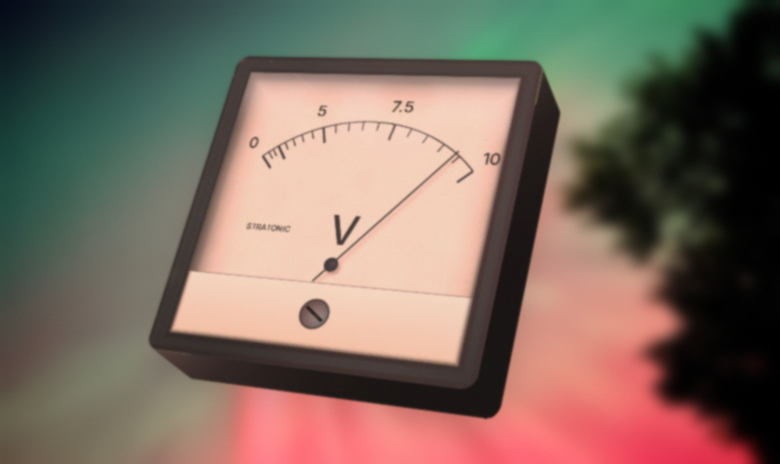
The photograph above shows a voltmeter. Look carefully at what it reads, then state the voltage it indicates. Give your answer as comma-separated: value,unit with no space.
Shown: 9.5,V
